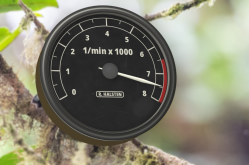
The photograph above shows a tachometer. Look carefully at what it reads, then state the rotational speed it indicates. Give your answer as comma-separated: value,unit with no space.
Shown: 7500,rpm
